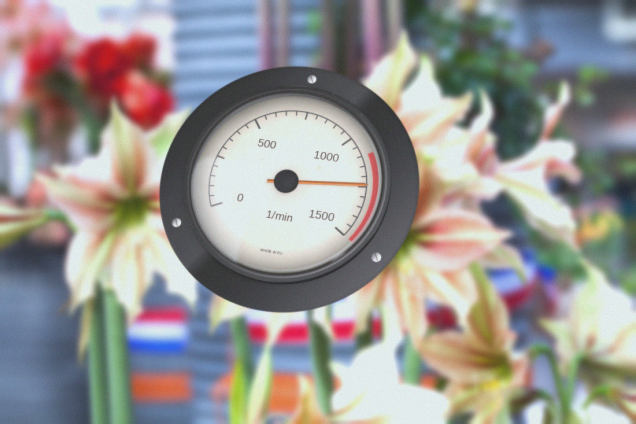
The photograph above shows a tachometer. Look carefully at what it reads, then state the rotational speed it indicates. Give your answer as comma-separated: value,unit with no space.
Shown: 1250,rpm
